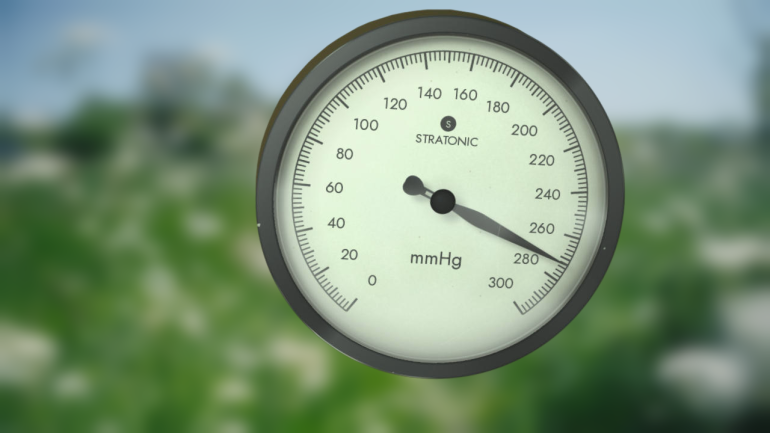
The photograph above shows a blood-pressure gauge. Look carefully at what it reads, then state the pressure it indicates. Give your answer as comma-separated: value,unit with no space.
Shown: 272,mmHg
